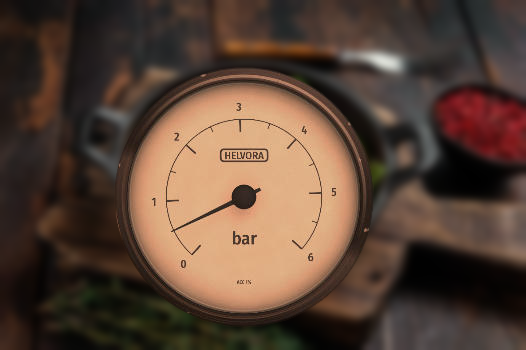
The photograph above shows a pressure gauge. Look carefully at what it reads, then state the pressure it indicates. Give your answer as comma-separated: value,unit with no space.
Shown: 0.5,bar
